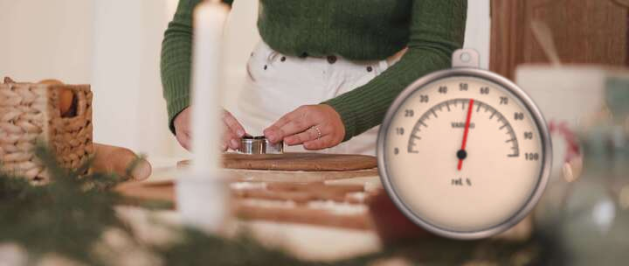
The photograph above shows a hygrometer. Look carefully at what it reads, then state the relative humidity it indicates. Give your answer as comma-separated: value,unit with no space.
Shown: 55,%
